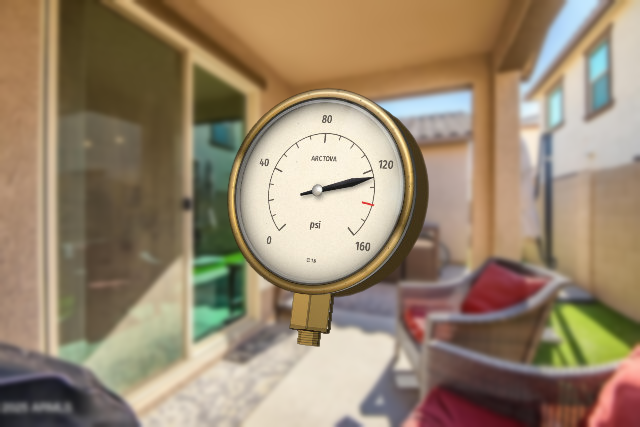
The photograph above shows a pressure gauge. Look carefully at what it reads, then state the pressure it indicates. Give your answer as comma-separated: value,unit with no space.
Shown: 125,psi
